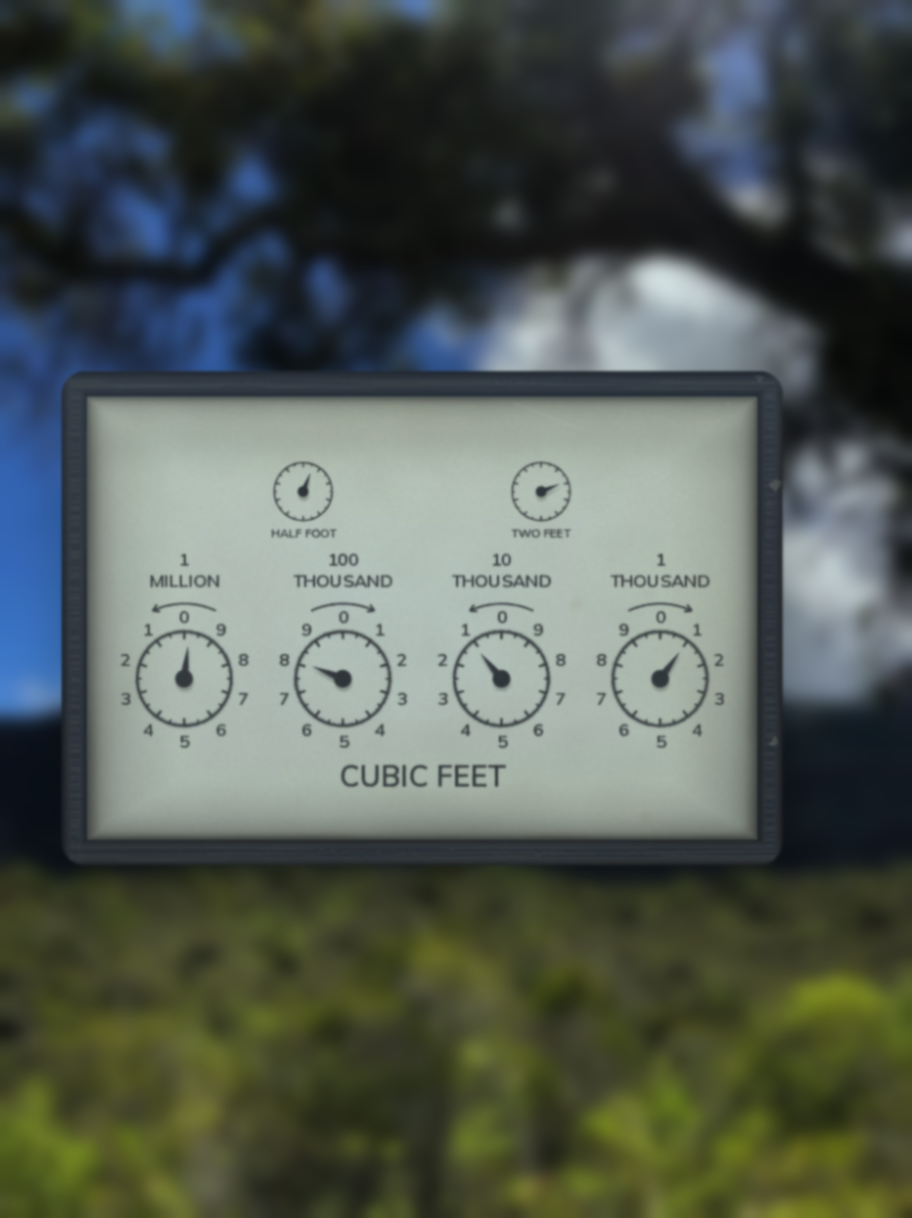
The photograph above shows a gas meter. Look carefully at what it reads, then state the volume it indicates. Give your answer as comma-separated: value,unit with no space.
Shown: 981100,ft³
